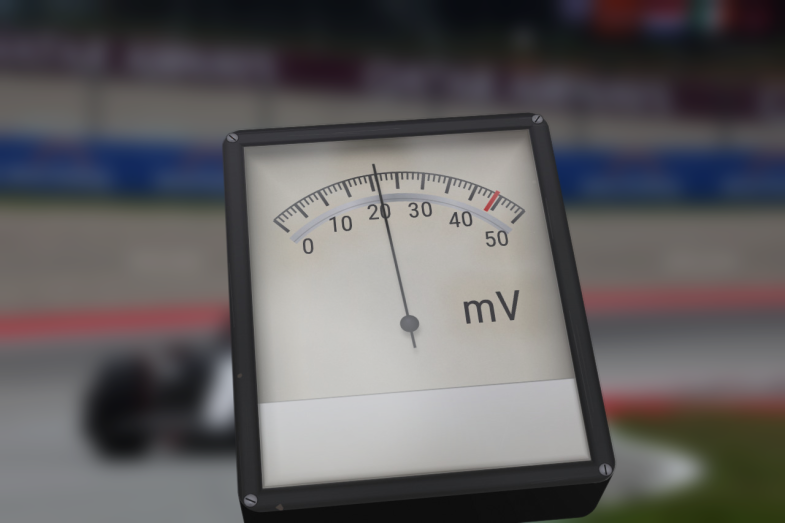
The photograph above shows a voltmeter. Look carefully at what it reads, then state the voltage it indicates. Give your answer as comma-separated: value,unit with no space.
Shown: 21,mV
